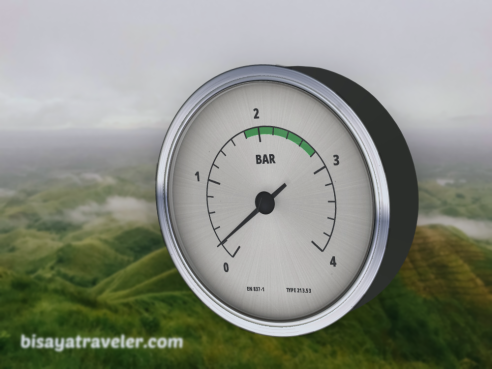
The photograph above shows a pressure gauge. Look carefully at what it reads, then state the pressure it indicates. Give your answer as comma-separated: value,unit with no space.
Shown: 0.2,bar
